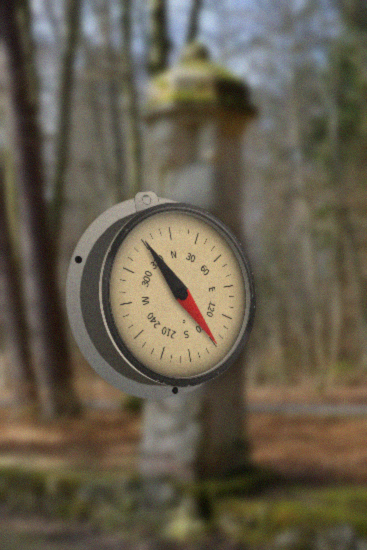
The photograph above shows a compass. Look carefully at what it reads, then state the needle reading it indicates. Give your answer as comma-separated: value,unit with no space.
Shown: 150,°
